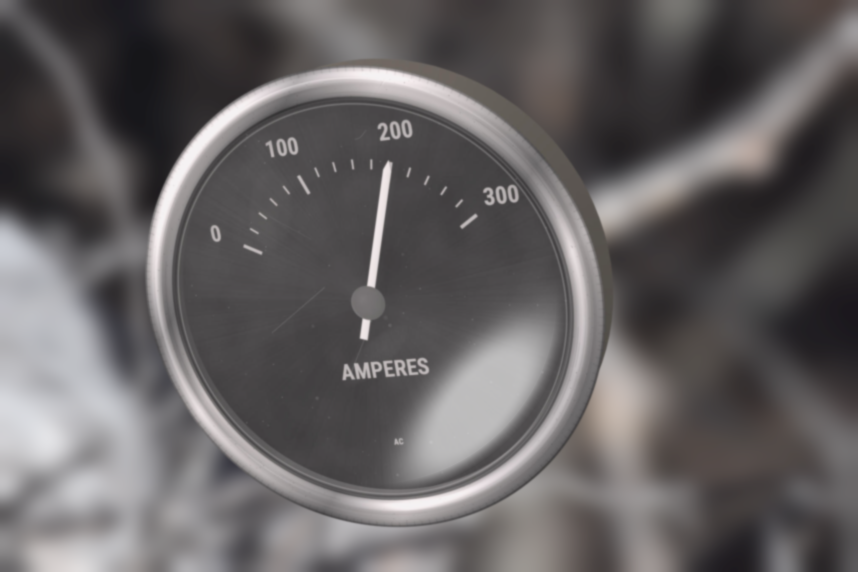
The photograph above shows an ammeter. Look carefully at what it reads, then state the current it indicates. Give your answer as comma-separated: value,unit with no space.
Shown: 200,A
